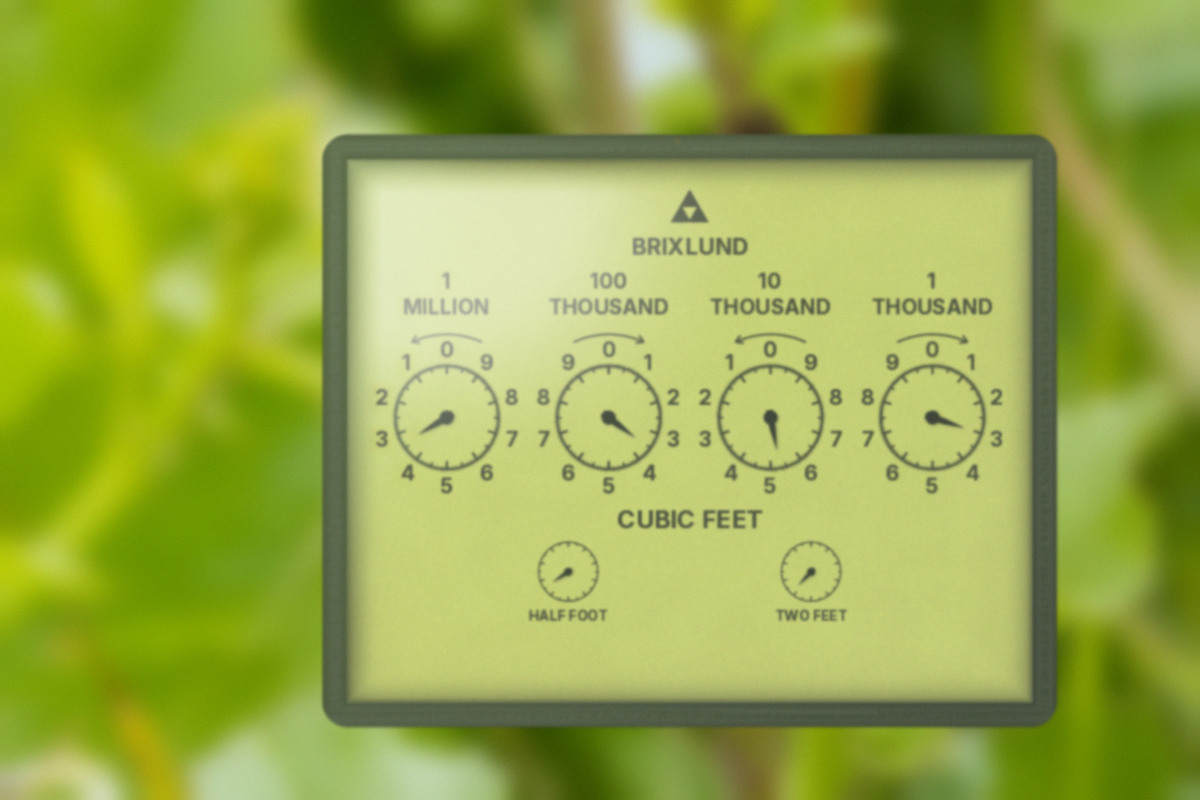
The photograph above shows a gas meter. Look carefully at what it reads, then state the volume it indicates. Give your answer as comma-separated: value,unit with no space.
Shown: 335300,ft³
